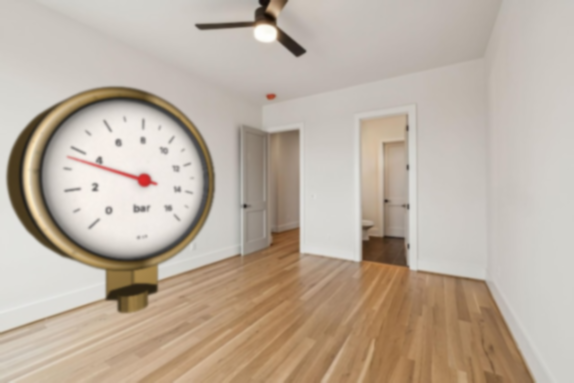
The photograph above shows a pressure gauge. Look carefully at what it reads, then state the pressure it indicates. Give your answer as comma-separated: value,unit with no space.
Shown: 3.5,bar
